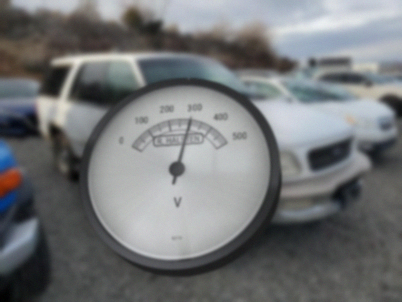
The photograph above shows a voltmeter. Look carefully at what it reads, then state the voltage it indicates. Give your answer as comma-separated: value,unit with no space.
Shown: 300,V
